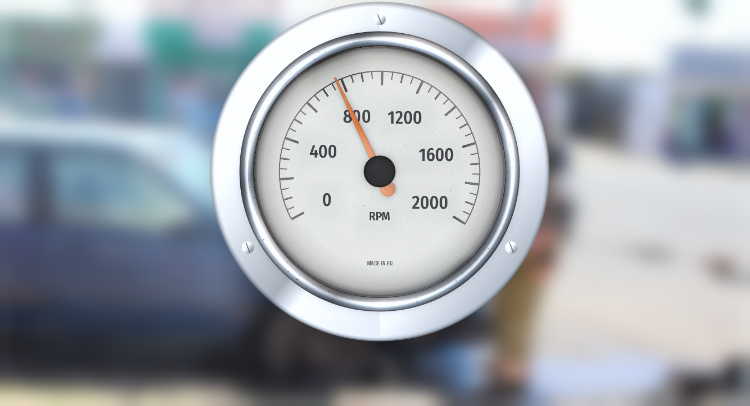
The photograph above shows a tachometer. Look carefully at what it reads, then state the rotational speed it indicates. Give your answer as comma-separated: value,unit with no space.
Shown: 775,rpm
